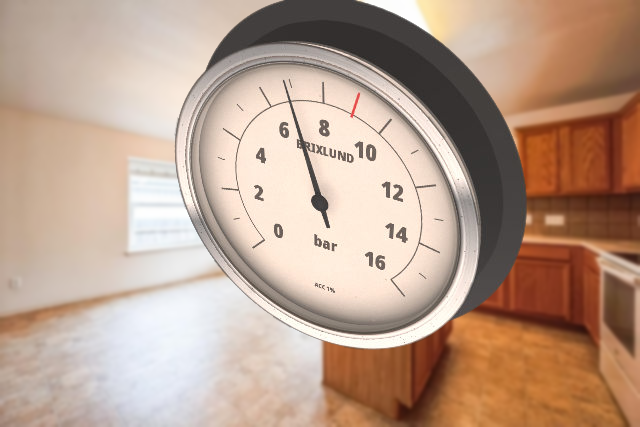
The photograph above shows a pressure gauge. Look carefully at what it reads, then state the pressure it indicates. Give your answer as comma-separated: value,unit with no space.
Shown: 7,bar
